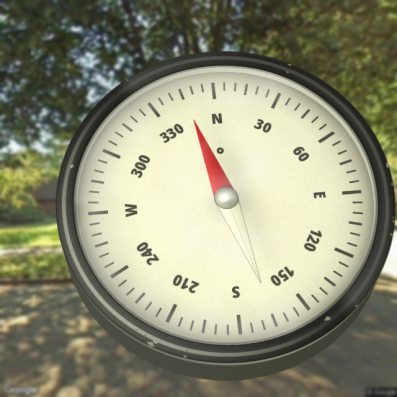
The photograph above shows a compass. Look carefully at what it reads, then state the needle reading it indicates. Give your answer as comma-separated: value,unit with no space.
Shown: 345,°
